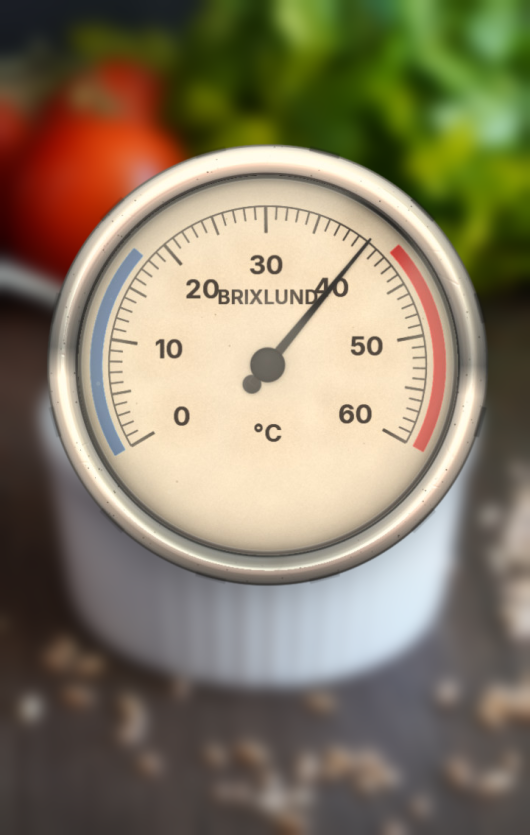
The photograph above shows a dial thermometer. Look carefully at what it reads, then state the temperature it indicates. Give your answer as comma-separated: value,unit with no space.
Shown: 40,°C
